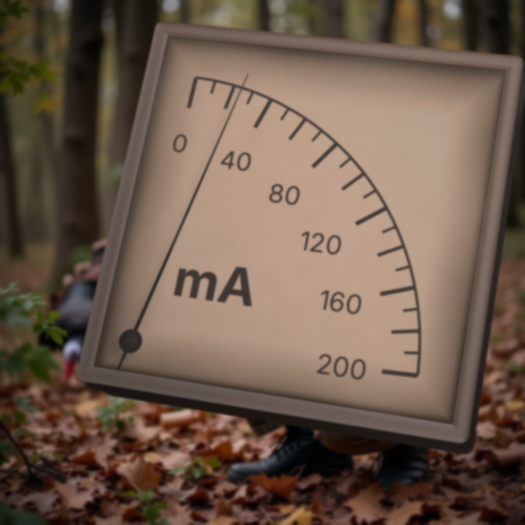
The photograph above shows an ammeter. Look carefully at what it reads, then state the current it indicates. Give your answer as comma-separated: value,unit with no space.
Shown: 25,mA
